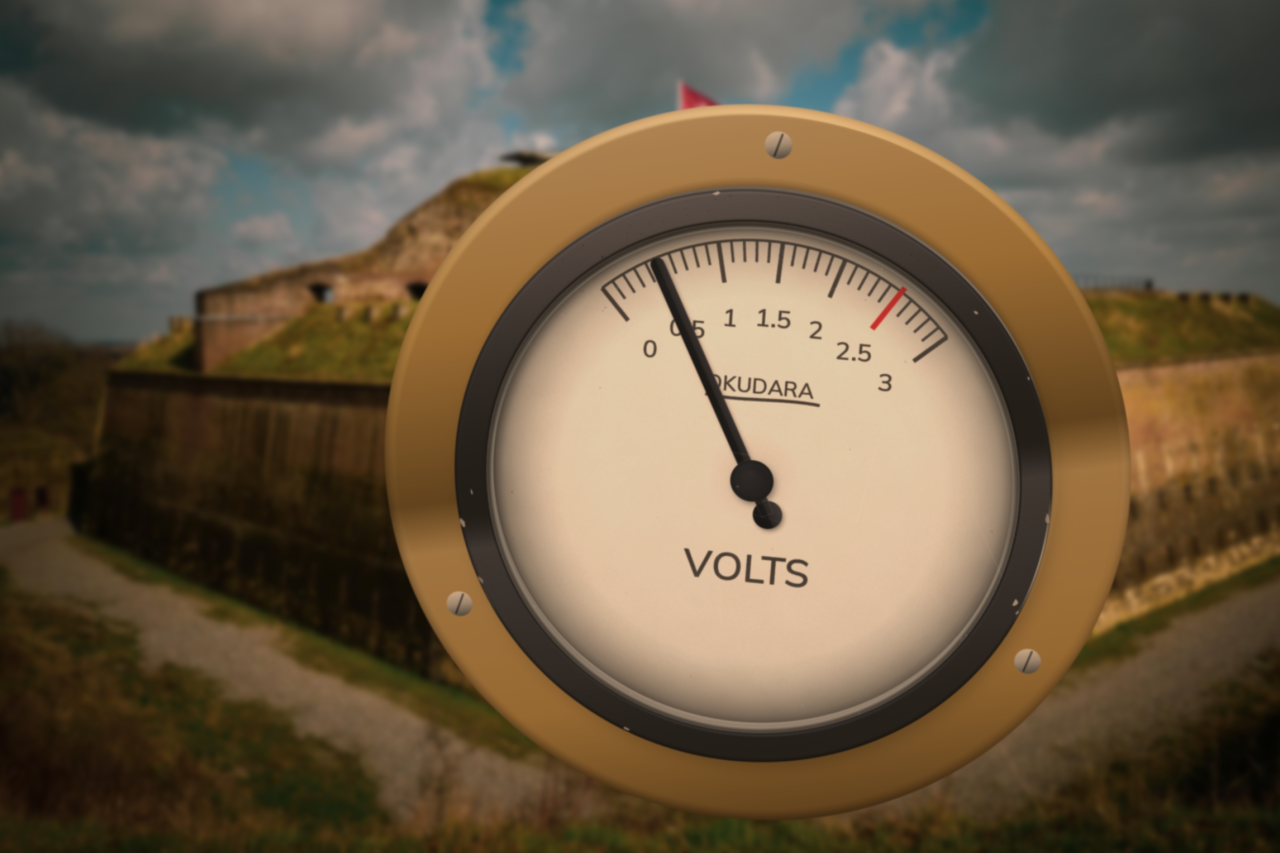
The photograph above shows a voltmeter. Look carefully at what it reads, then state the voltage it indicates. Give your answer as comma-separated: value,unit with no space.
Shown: 0.5,V
